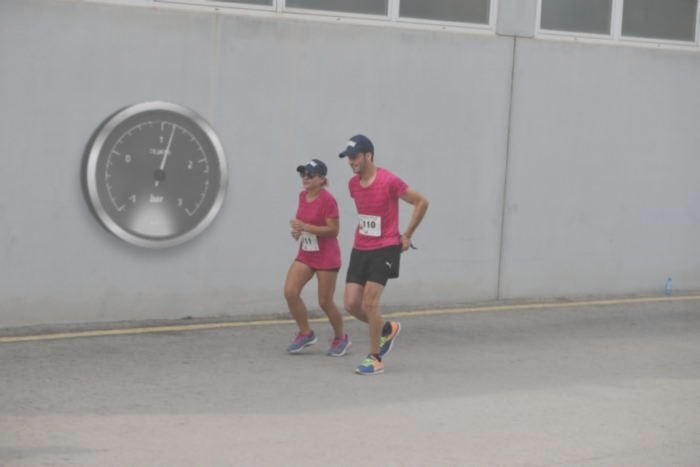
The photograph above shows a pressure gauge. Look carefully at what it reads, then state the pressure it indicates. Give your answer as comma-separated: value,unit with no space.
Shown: 1.2,bar
